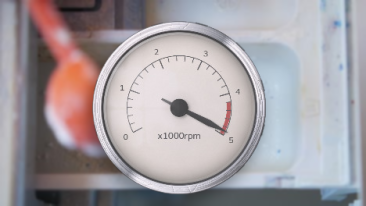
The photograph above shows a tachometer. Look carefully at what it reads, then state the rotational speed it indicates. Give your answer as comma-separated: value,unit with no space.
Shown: 4900,rpm
